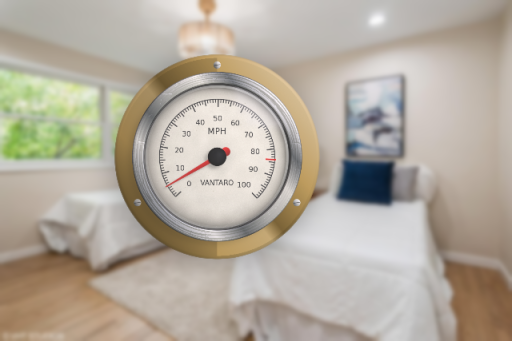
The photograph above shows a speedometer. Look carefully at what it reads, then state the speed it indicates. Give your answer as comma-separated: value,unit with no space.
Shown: 5,mph
